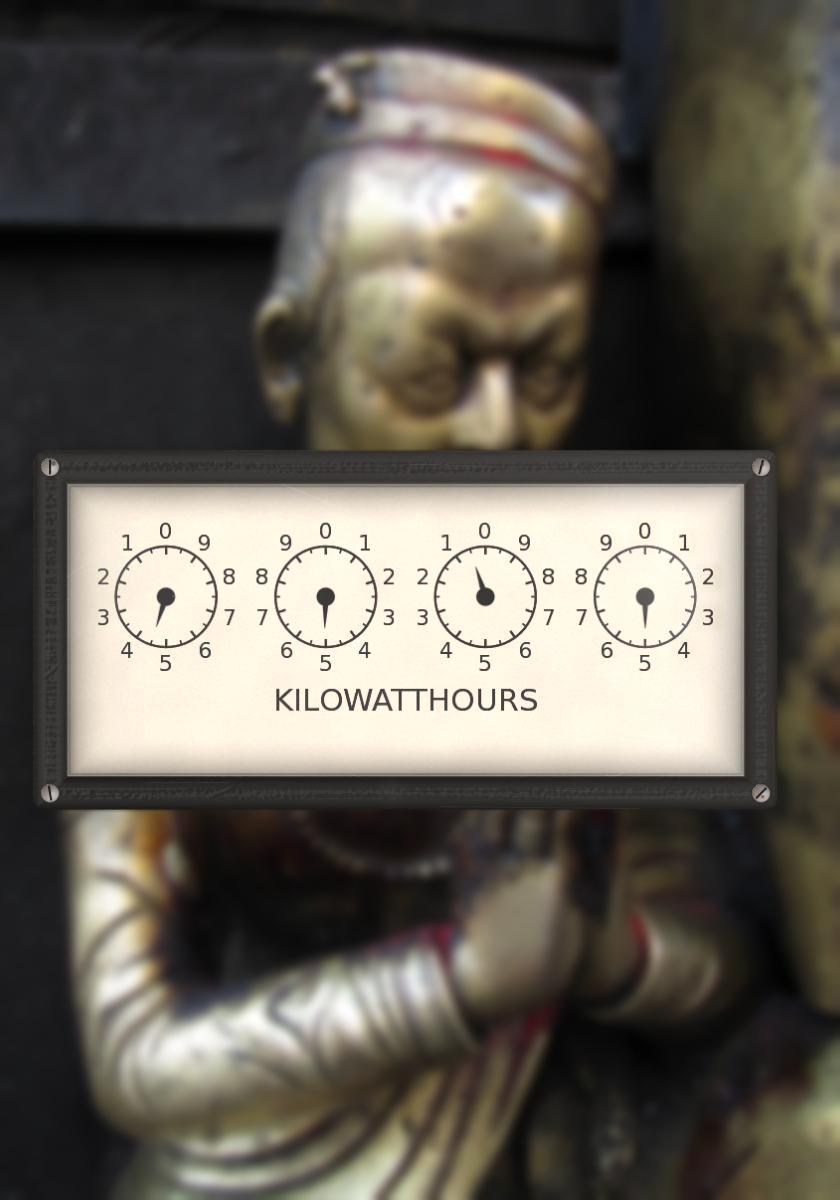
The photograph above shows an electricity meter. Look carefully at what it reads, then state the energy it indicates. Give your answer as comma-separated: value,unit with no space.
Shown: 4505,kWh
